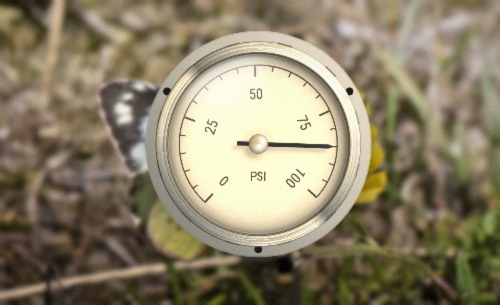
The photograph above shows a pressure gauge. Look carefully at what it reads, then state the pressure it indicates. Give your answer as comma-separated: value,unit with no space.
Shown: 85,psi
